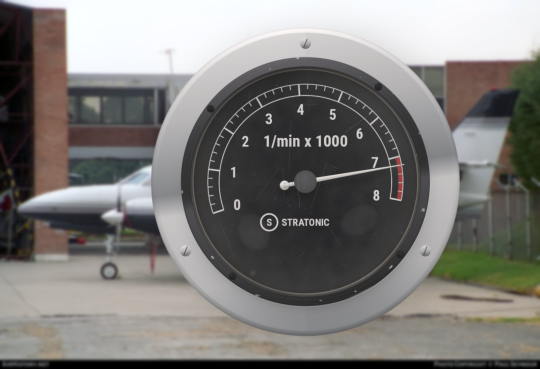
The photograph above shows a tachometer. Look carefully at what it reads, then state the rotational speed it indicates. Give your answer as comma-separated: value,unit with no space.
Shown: 7200,rpm
